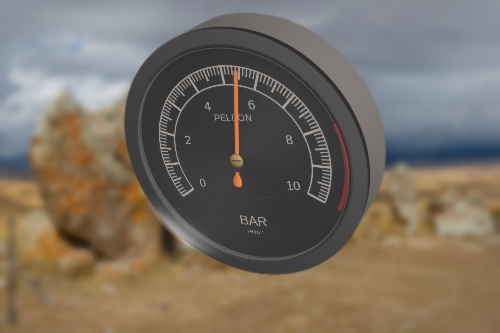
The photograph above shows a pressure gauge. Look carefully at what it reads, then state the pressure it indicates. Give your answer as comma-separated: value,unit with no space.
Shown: 5.5,bar
